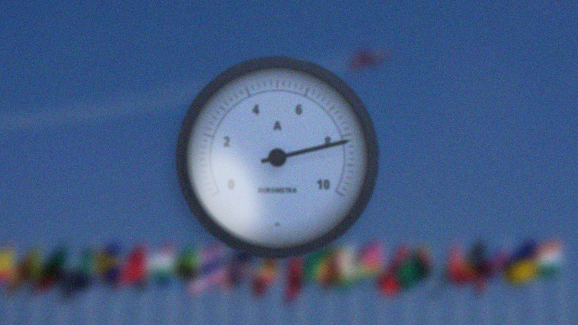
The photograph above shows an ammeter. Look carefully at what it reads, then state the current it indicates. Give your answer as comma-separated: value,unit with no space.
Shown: 8.2,A
